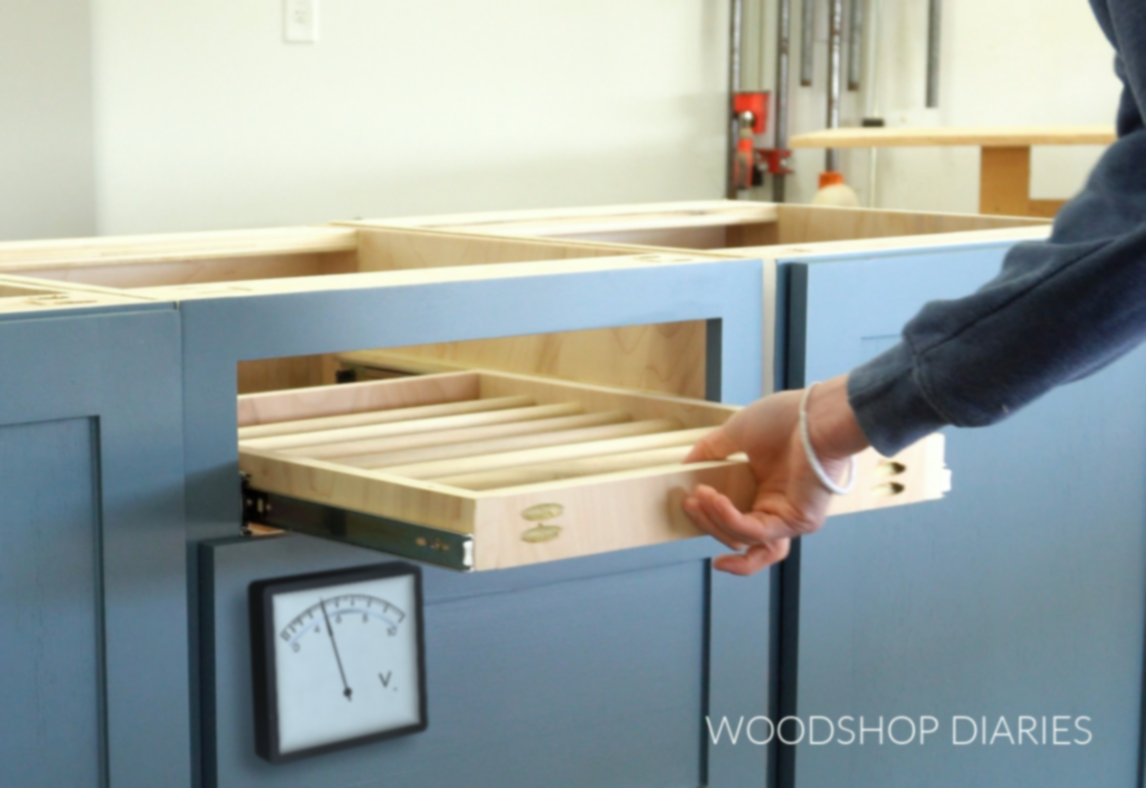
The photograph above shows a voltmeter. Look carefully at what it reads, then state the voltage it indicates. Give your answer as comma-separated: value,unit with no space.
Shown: 5,V
